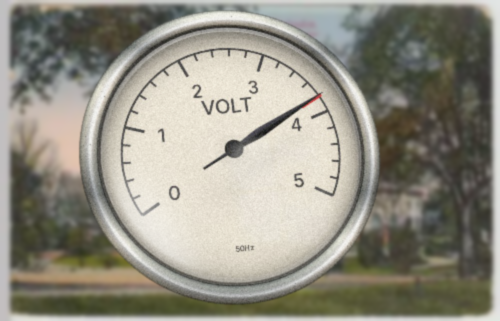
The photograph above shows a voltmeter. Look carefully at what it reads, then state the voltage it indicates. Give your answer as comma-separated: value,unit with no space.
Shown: 3.8,V
